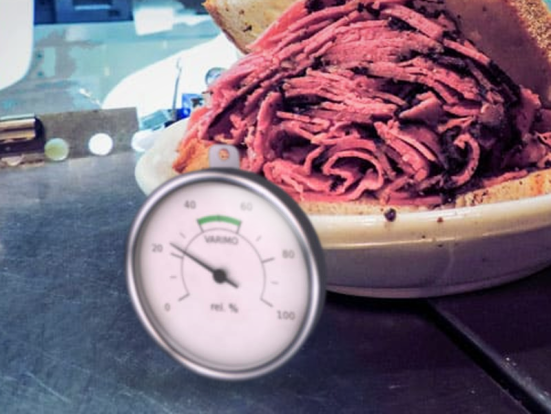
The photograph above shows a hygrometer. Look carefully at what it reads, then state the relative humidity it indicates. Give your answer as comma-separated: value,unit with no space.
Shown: 25,%
